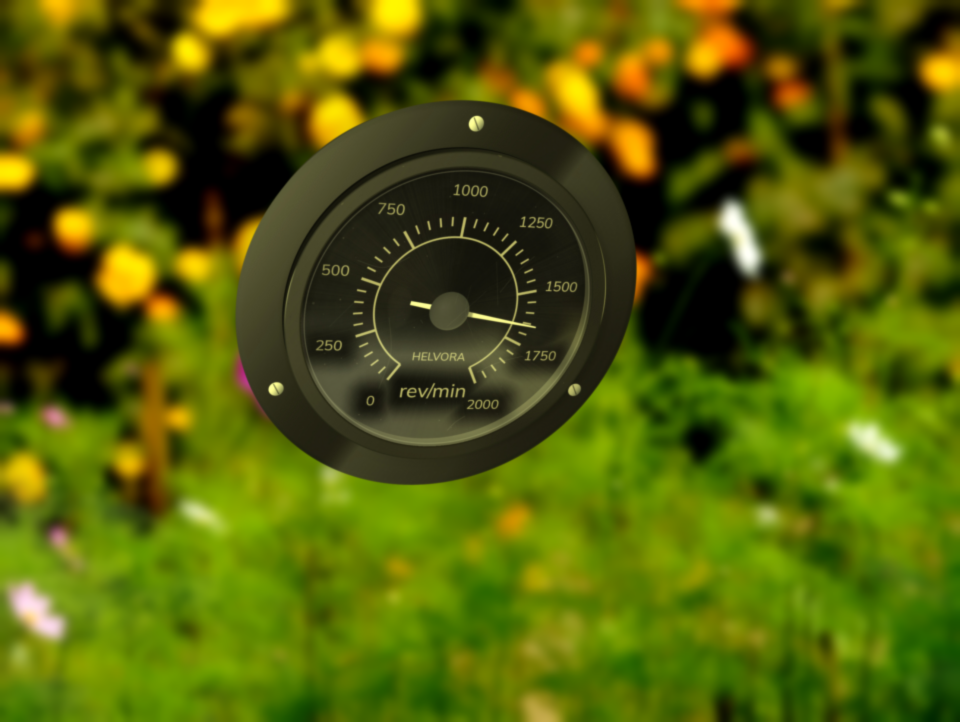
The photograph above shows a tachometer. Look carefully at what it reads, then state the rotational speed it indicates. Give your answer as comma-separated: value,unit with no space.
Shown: 1650,rpm
